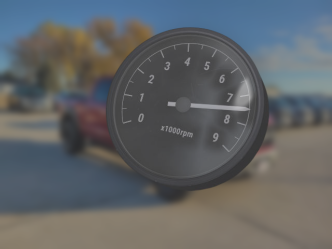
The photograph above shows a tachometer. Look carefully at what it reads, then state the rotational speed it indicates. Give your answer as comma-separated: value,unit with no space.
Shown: 7500,rpm
